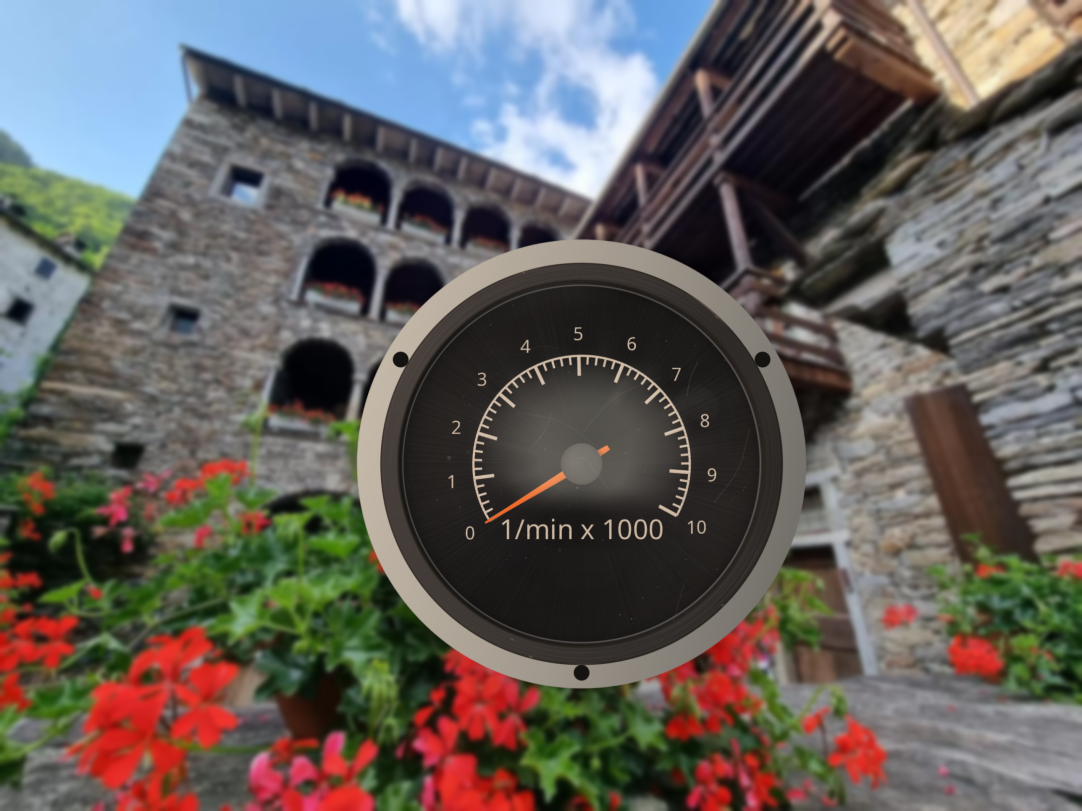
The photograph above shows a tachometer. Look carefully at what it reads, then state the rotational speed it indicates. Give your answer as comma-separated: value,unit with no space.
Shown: 0,rpm
